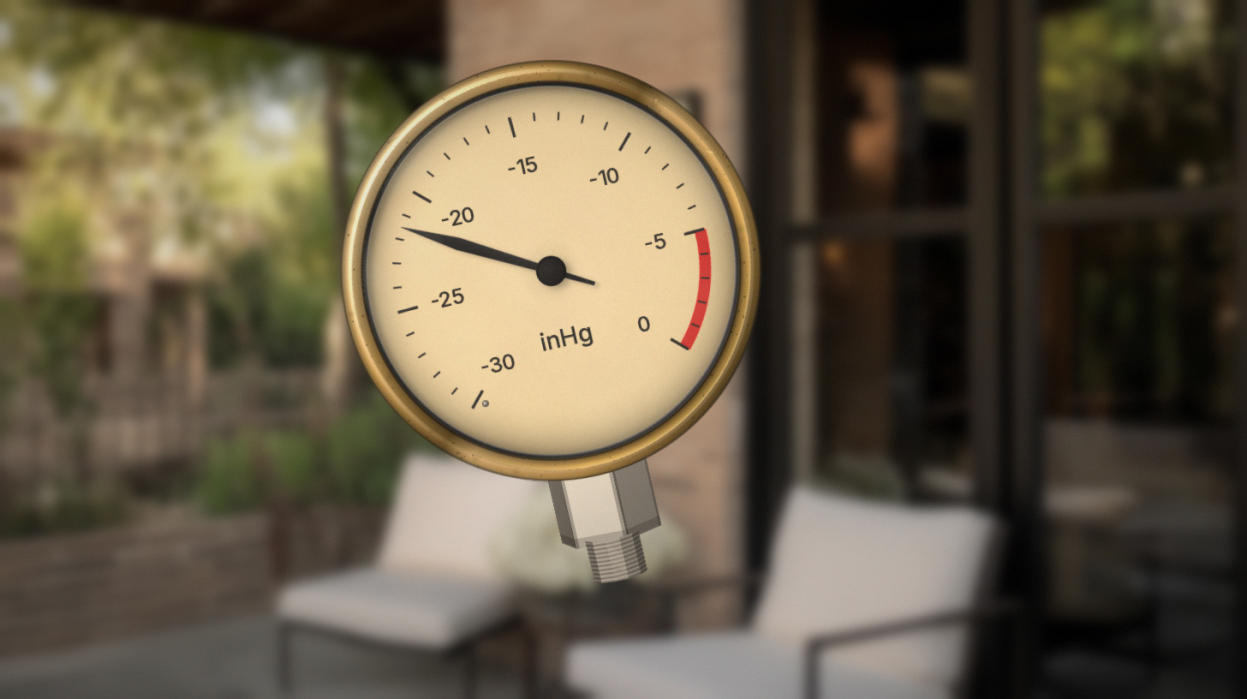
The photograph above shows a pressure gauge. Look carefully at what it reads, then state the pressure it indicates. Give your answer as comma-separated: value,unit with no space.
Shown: -21.5,inHg
